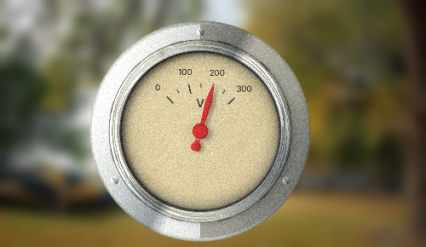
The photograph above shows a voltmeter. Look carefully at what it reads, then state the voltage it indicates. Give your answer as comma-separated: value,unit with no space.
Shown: 200,V
